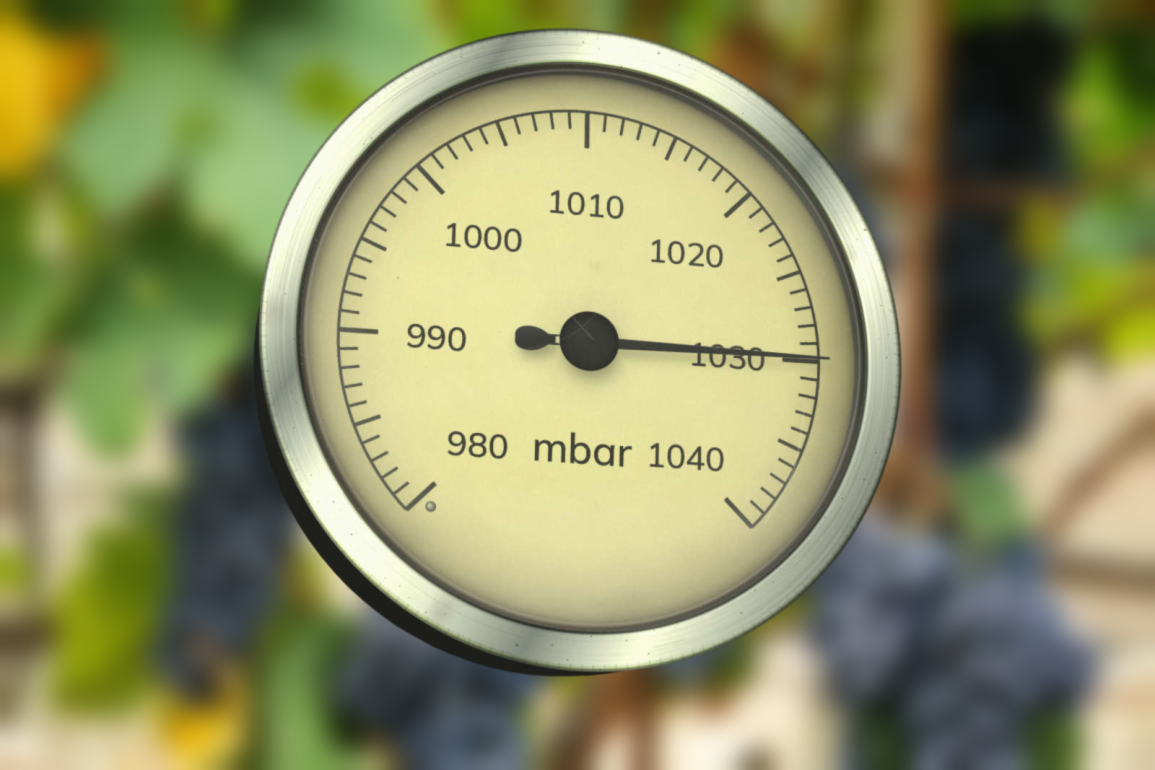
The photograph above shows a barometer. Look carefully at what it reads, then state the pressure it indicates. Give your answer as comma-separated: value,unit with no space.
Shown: 1030,mbar
